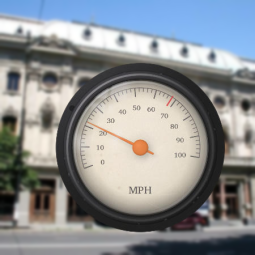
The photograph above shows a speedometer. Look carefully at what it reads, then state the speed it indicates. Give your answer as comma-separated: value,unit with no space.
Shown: 22,mph
